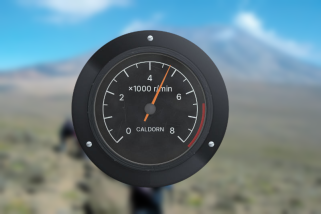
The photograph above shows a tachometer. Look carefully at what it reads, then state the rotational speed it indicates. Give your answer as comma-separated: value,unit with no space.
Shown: 4750,rpm
